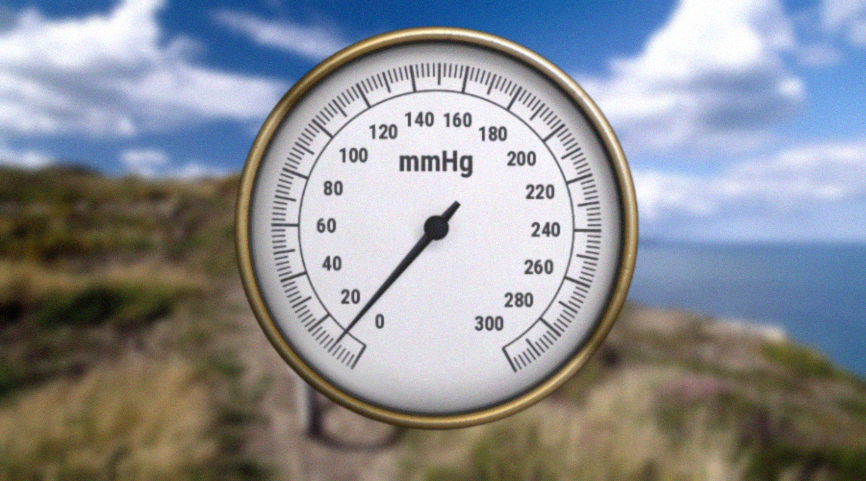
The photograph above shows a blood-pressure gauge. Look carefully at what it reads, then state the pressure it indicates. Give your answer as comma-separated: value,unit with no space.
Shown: 10,mmHg
